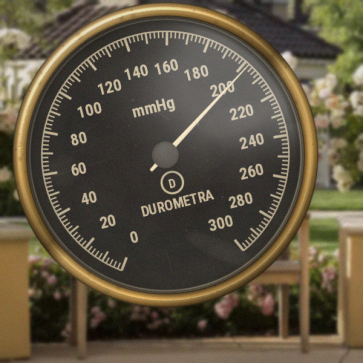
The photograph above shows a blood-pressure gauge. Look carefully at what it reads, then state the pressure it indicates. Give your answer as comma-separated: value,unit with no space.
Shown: 202,mmHg
